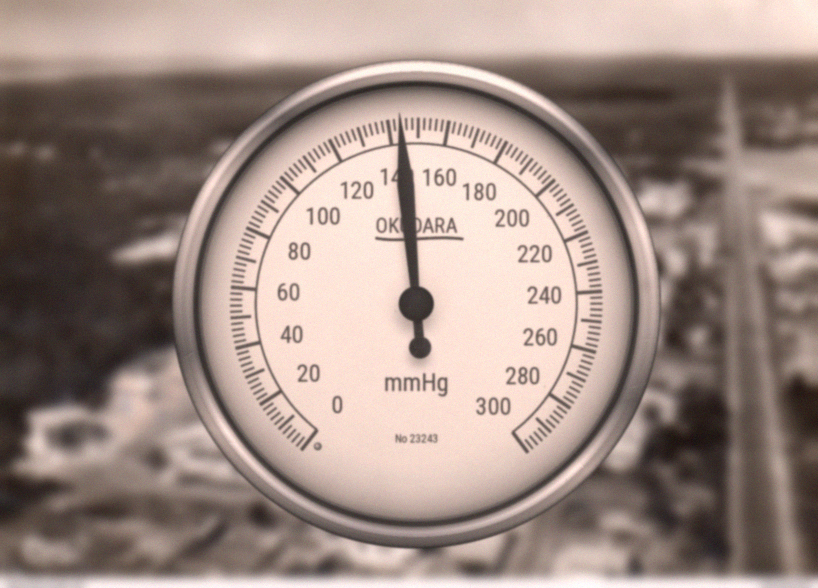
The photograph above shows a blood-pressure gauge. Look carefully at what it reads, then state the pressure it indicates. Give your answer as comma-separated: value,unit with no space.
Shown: 144,mmHg
